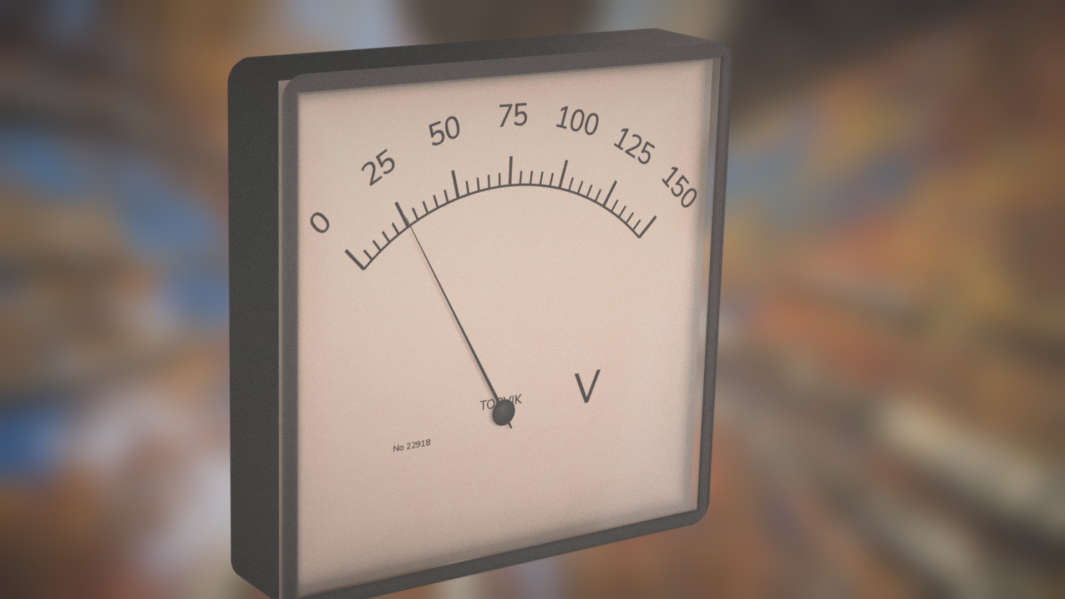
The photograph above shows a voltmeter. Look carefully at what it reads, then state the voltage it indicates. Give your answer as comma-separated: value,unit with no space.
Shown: 25,V
